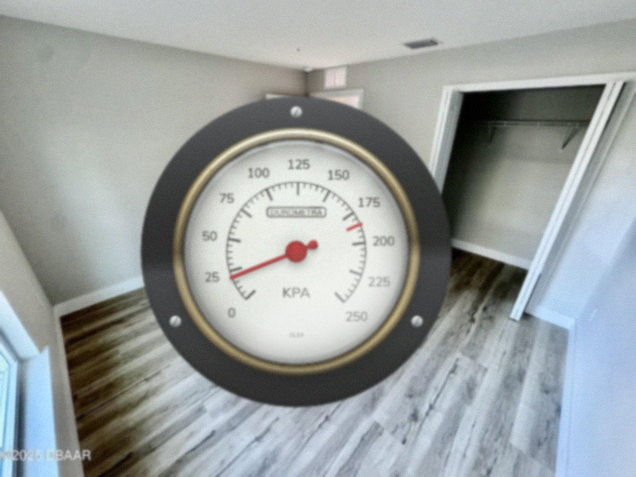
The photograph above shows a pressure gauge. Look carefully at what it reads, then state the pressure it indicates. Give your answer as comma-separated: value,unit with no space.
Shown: 20,kPa
